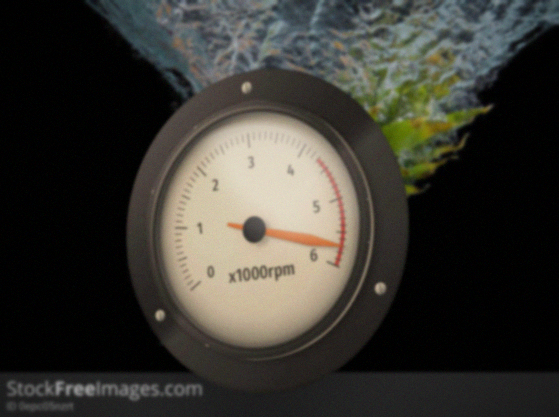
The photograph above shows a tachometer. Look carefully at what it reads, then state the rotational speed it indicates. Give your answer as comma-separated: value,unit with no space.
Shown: 5700,rpm
